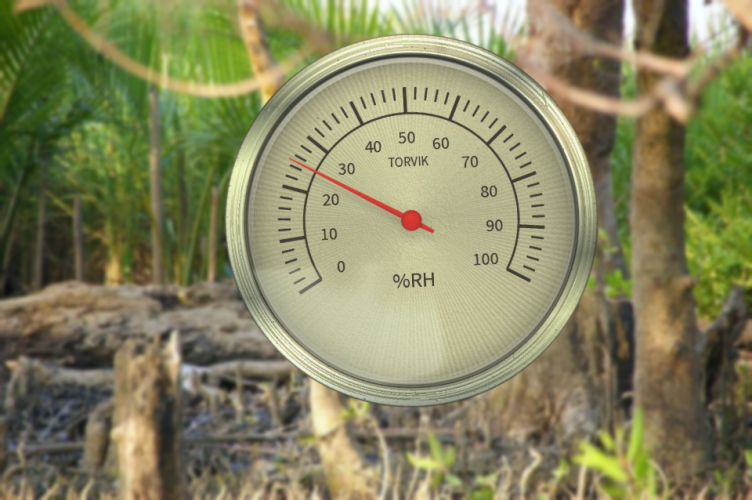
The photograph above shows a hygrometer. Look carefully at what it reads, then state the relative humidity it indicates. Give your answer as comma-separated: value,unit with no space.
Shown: 25,%
